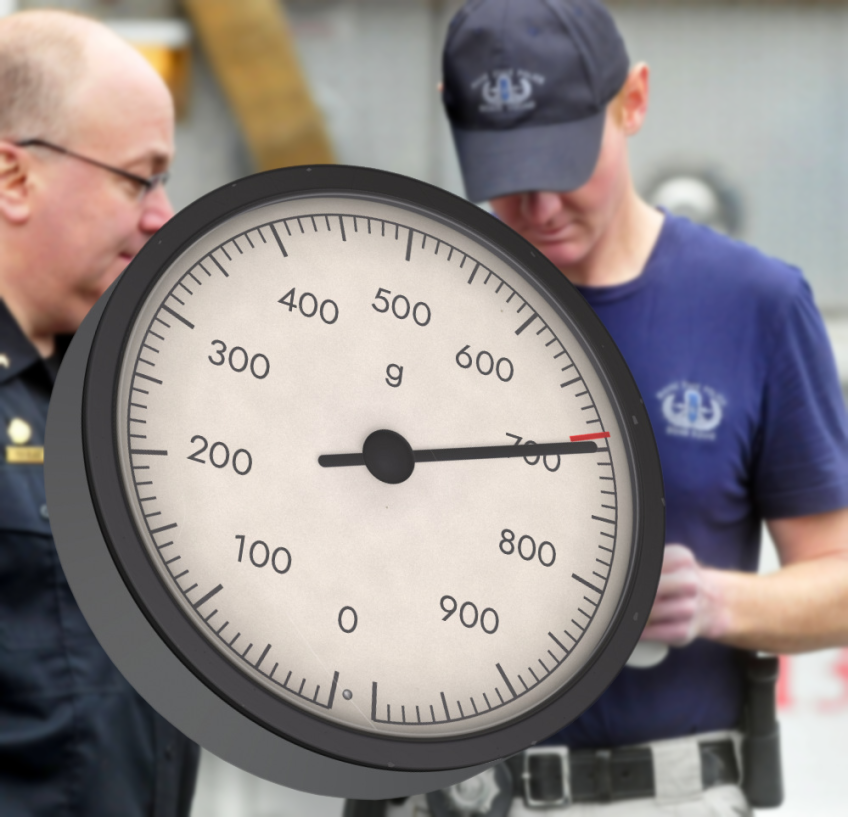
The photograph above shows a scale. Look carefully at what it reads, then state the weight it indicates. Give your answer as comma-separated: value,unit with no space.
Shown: 700,g
